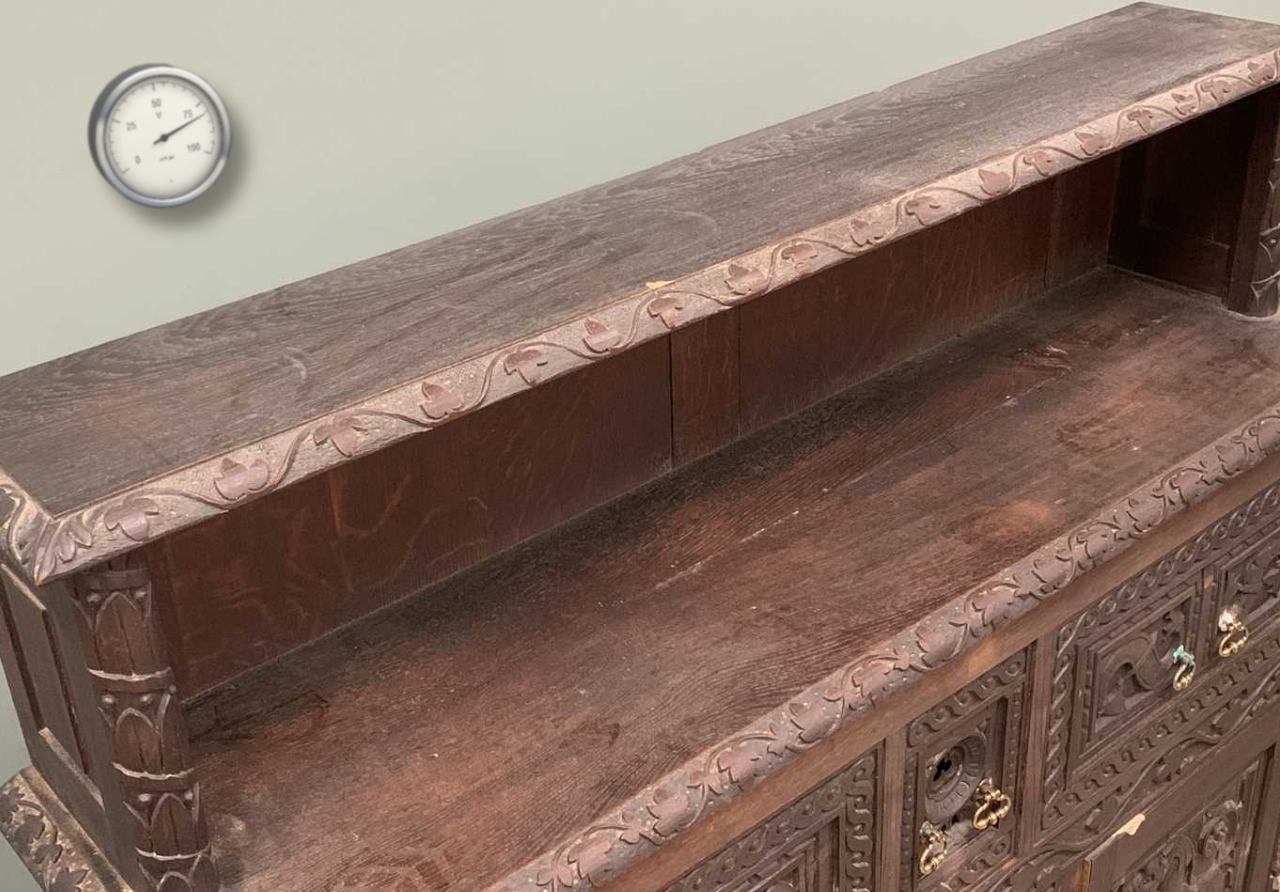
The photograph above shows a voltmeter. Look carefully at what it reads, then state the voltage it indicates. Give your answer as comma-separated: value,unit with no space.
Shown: 80,V
